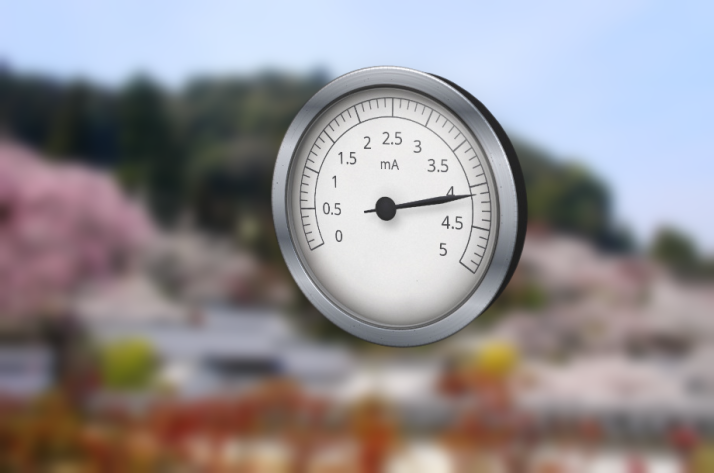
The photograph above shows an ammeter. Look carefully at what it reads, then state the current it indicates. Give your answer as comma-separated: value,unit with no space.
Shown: 4.1,mA
